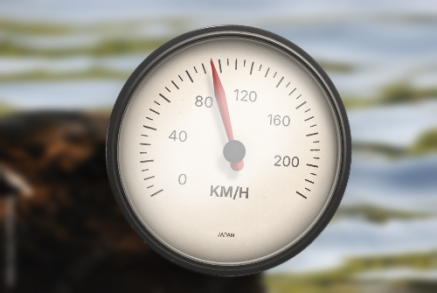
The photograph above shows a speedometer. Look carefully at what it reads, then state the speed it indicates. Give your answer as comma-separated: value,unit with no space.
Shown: 95,km/h
